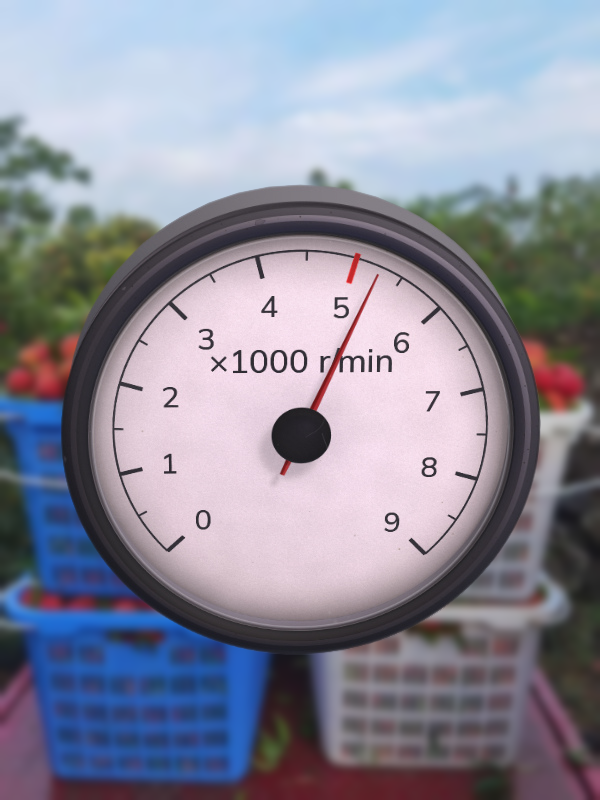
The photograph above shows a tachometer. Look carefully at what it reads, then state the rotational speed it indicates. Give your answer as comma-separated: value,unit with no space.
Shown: 5250,rpm
